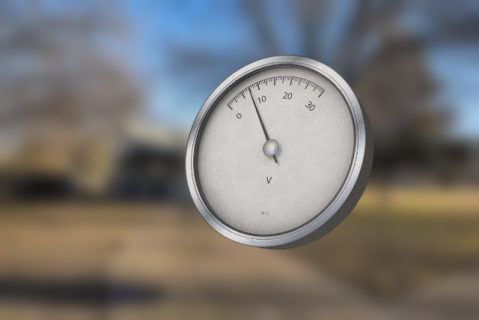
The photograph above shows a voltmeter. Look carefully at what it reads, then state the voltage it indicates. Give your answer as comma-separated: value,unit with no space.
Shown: 7.5,V
